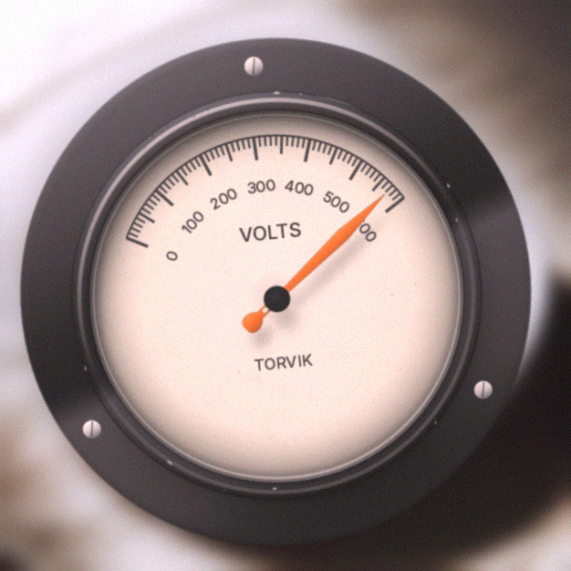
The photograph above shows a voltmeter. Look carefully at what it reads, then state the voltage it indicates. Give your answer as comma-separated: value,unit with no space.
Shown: 570,V
